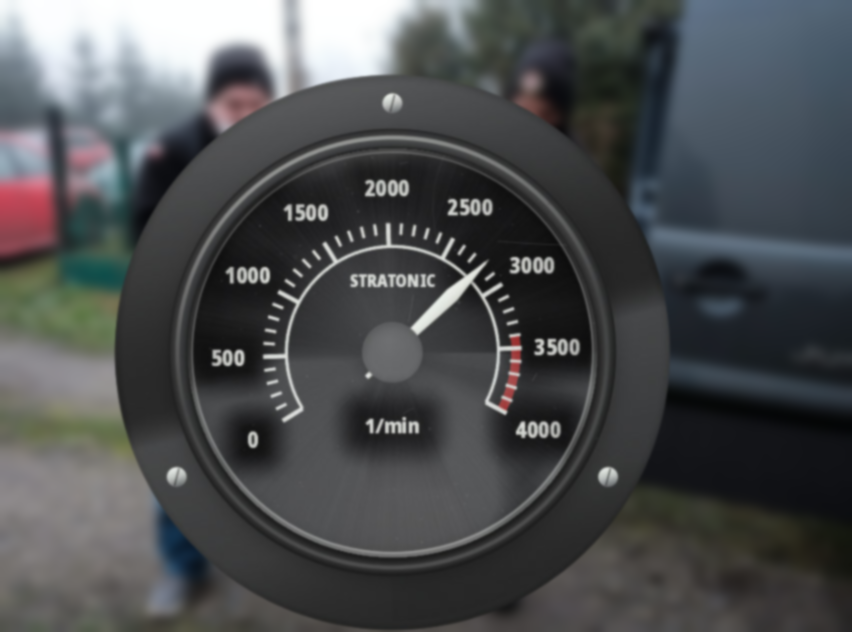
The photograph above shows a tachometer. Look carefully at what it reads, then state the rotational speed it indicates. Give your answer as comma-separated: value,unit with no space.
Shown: 2800,rpm
